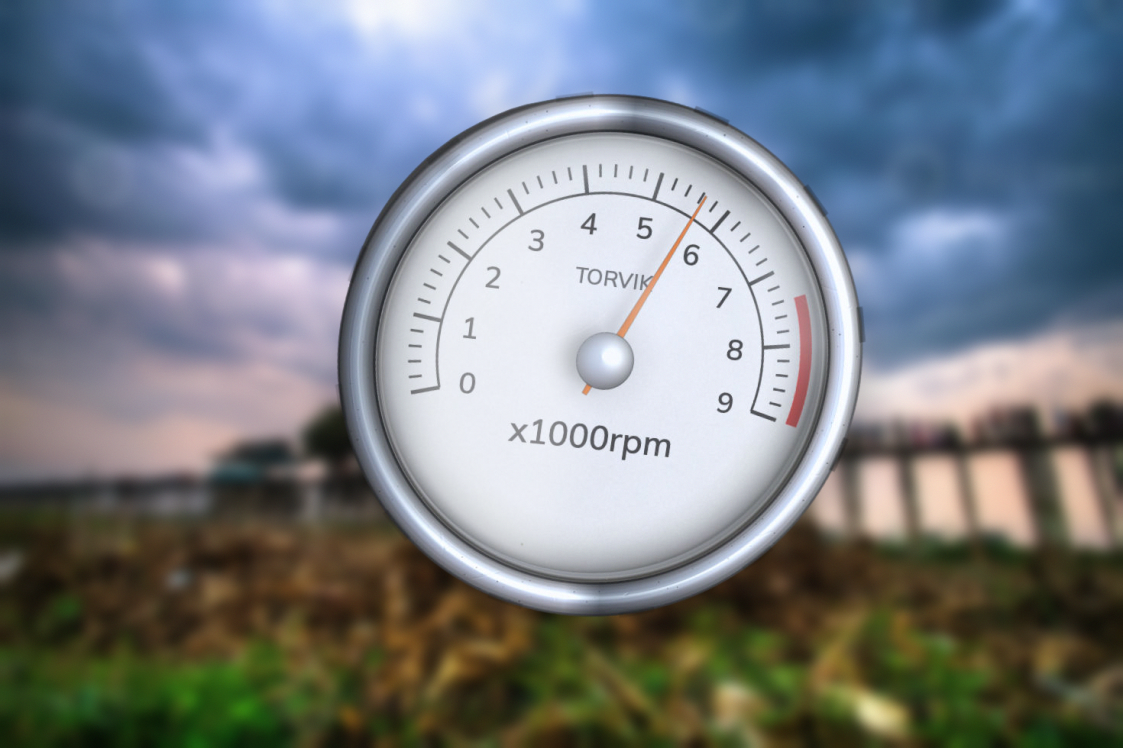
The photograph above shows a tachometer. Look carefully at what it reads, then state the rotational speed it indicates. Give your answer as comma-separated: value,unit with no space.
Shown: 5600,rpm
